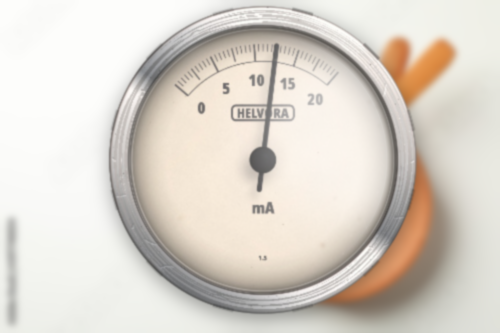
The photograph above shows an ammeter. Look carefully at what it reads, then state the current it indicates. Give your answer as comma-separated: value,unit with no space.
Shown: 12.5,mA
